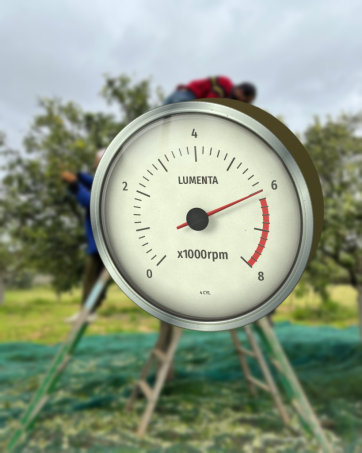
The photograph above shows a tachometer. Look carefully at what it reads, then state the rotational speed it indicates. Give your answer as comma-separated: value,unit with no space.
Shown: 6000,rpm
